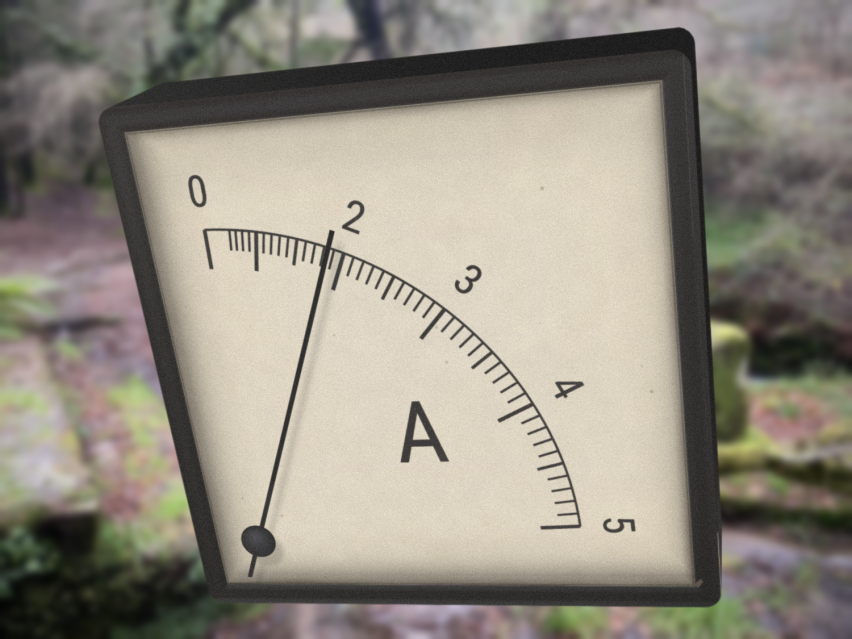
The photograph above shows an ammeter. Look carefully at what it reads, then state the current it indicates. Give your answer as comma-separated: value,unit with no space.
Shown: 1.85,A
